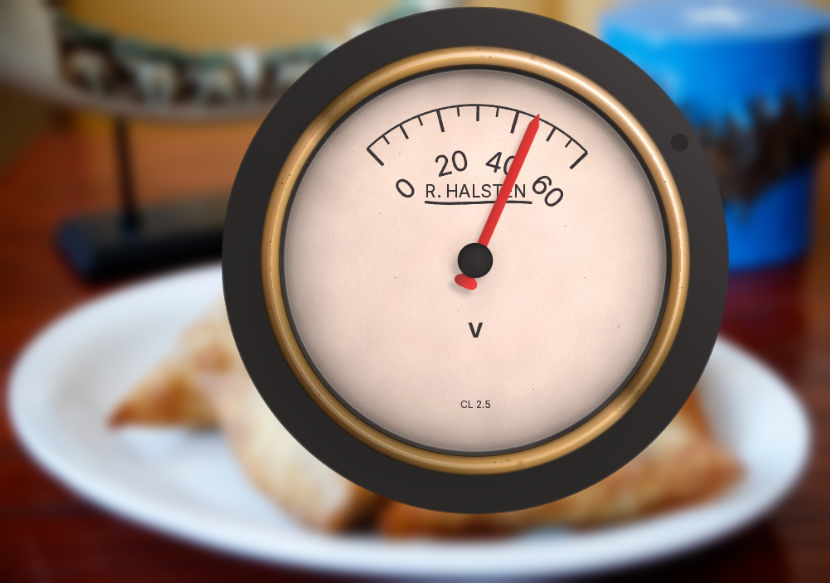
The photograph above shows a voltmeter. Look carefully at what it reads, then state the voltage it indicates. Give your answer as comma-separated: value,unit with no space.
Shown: 45,V
